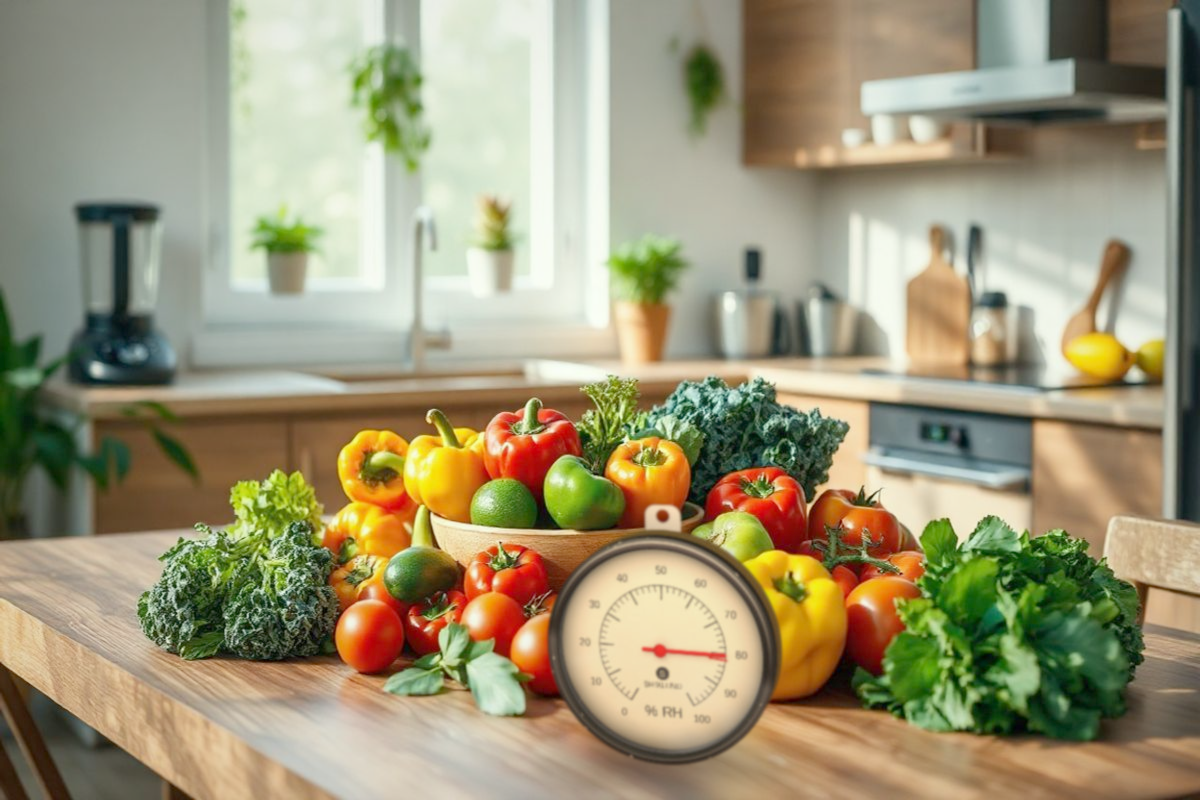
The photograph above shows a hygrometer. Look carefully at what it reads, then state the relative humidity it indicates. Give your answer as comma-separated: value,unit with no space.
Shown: 80,%
